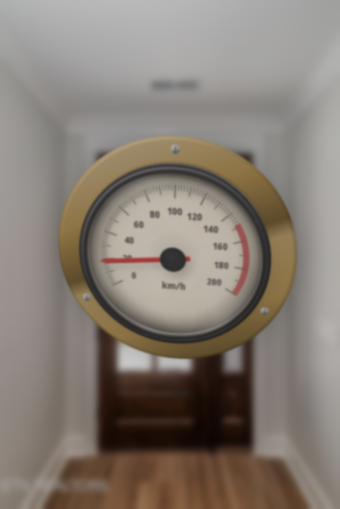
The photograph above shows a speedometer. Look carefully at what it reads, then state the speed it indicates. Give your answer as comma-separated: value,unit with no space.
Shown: 20,km/h
